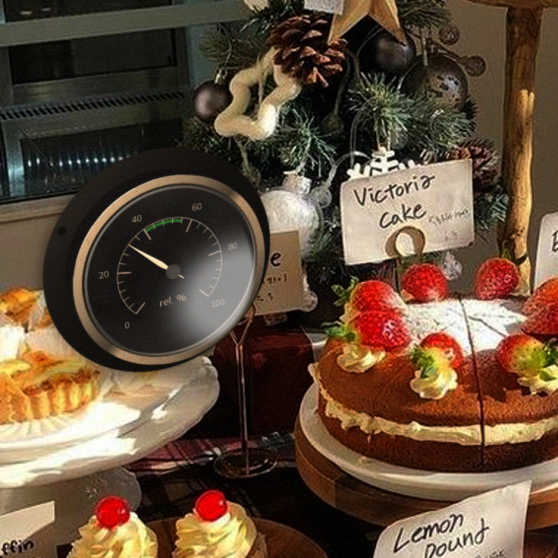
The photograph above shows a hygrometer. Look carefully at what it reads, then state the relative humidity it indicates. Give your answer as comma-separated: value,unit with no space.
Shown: 32,%
